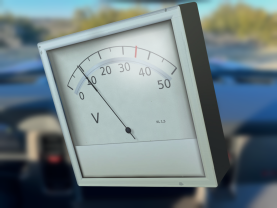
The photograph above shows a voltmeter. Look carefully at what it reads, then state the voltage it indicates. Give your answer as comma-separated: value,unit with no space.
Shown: 10,V
